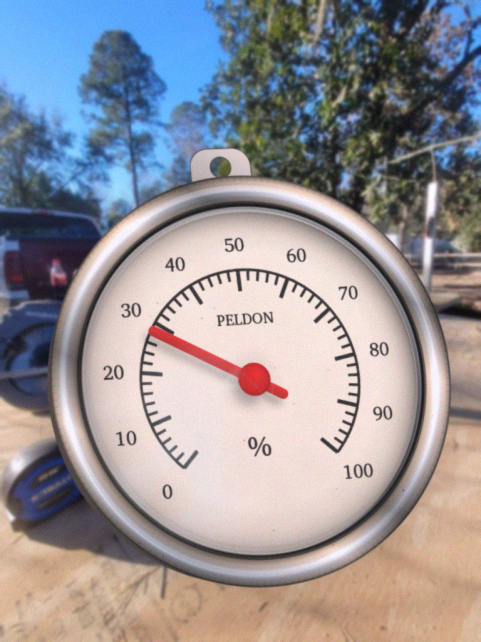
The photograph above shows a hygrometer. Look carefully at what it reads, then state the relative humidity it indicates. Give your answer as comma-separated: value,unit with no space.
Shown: 28,%
